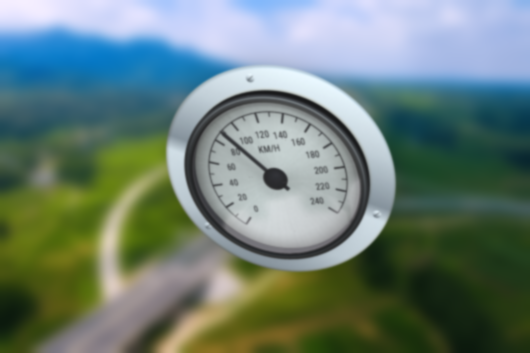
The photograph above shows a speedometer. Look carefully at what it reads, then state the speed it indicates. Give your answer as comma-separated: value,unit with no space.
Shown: 90,km/h
